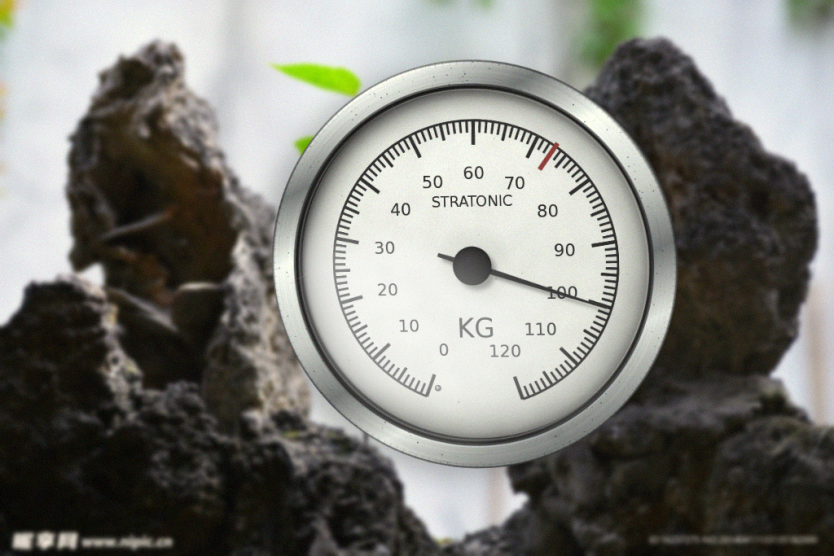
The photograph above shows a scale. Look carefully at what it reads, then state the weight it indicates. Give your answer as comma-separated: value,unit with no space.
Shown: 100,kg
